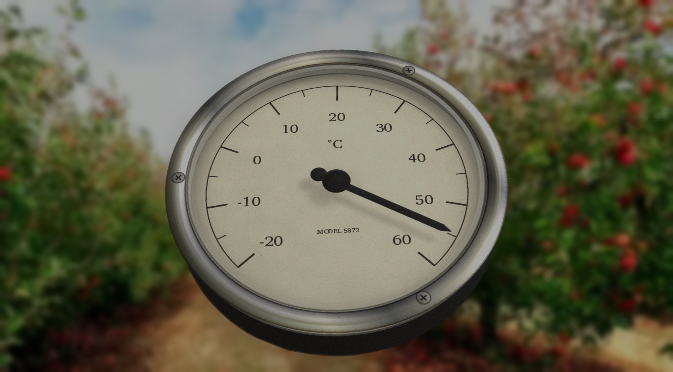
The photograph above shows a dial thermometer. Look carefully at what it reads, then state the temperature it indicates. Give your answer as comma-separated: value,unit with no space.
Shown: 55,°C
